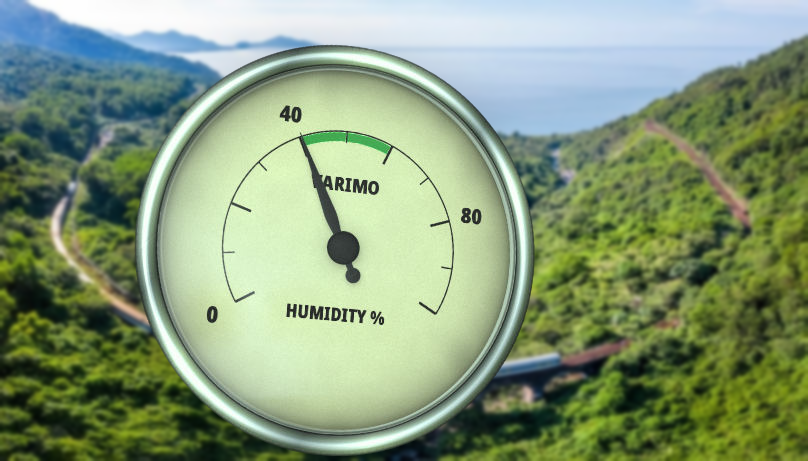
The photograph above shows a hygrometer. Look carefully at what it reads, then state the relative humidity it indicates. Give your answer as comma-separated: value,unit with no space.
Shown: 40,%
